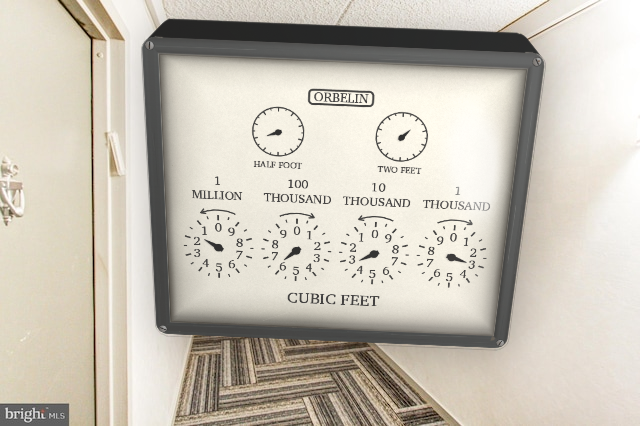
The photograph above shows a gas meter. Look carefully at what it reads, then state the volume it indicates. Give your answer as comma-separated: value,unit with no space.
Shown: 163300,ft³
